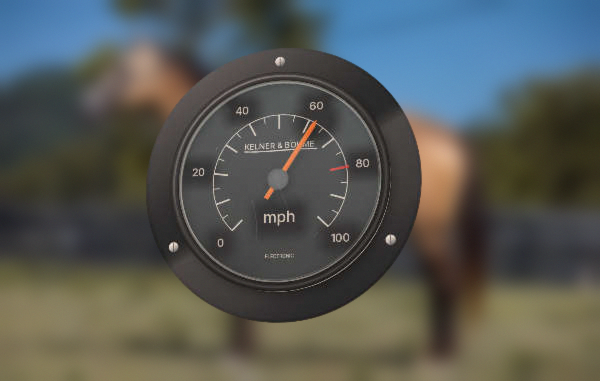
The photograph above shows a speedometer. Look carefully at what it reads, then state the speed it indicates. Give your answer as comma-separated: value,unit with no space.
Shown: 62.5,mph
